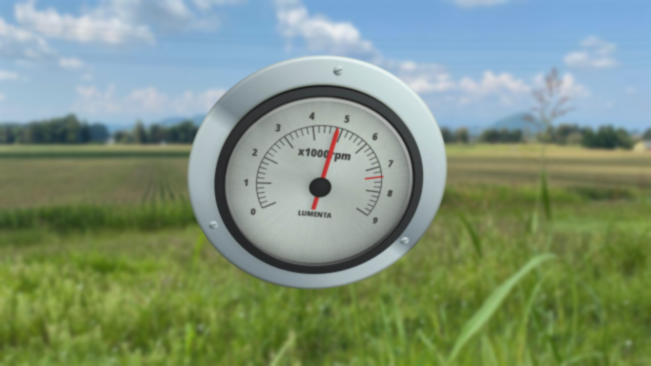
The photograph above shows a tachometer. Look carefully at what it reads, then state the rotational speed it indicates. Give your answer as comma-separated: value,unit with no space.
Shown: 4800,rpm
